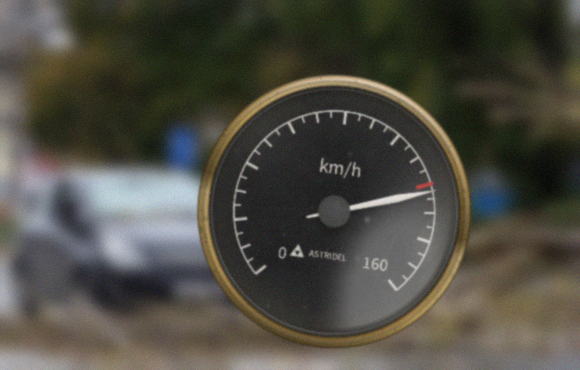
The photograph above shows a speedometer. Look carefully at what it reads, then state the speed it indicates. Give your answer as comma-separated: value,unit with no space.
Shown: 122.5,km/h
